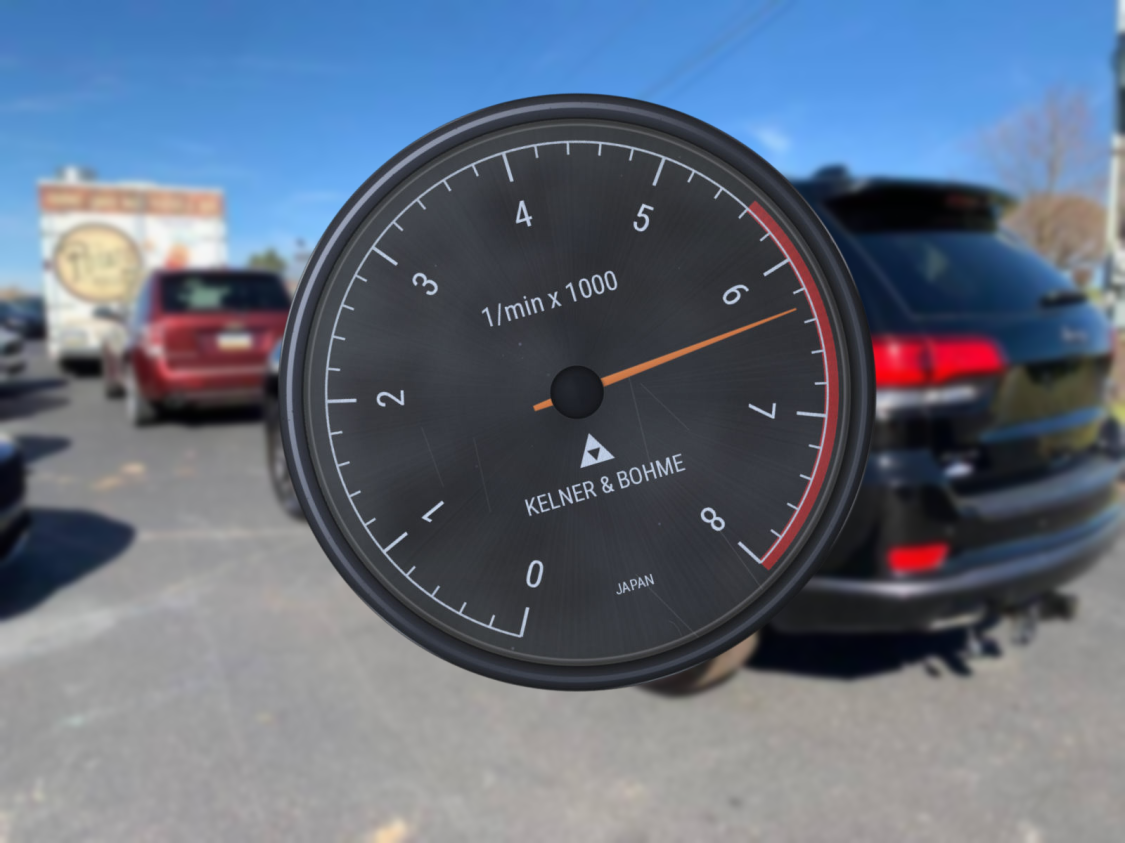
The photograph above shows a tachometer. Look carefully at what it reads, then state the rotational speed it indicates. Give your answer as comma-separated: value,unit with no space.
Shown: 6300,rpm
